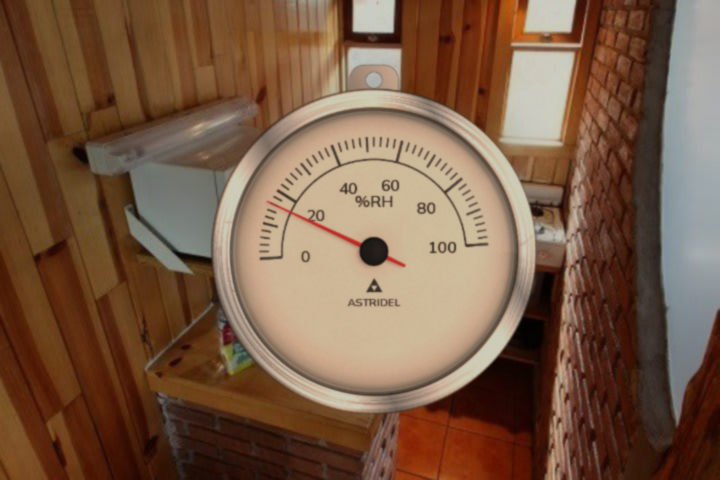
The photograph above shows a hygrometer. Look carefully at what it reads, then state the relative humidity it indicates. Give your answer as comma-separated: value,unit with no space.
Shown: 16,%
